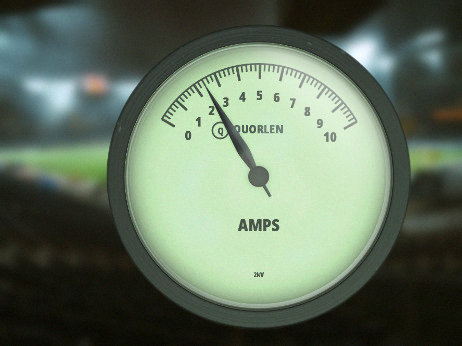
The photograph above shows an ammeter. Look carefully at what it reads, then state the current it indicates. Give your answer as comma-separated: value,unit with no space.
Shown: 2.4,A
